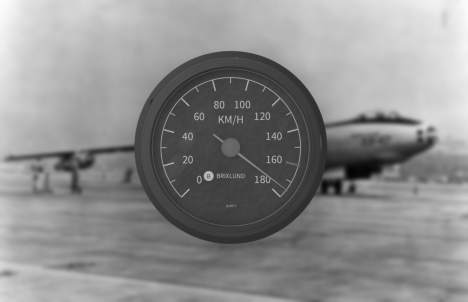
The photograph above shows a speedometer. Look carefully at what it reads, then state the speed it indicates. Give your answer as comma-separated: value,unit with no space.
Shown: 175,km/h
